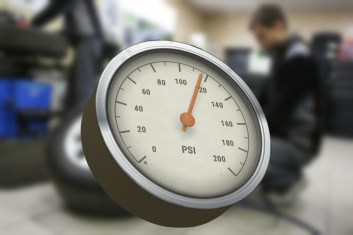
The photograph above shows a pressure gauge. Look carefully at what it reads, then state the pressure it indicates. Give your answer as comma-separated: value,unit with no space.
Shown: 115,psi
